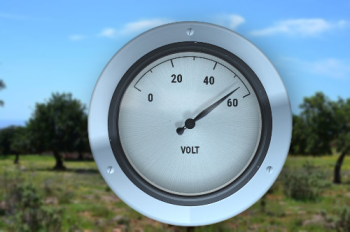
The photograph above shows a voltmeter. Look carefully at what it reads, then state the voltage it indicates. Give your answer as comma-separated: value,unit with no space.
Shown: 55,V
